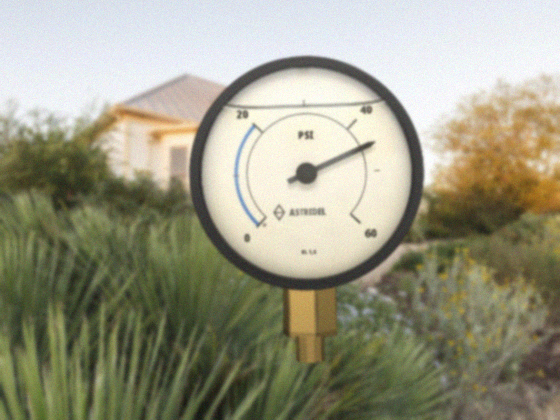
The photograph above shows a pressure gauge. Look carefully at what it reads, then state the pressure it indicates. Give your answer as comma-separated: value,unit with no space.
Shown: 45,psi
